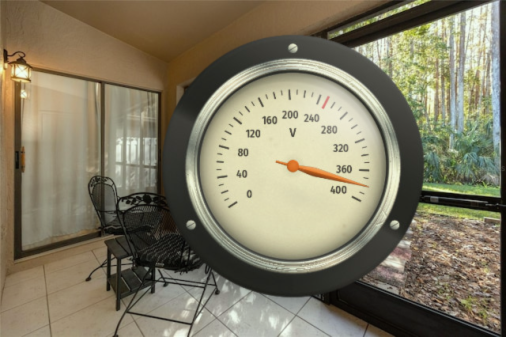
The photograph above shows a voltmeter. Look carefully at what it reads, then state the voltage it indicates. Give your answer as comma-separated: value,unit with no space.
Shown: 380,V
